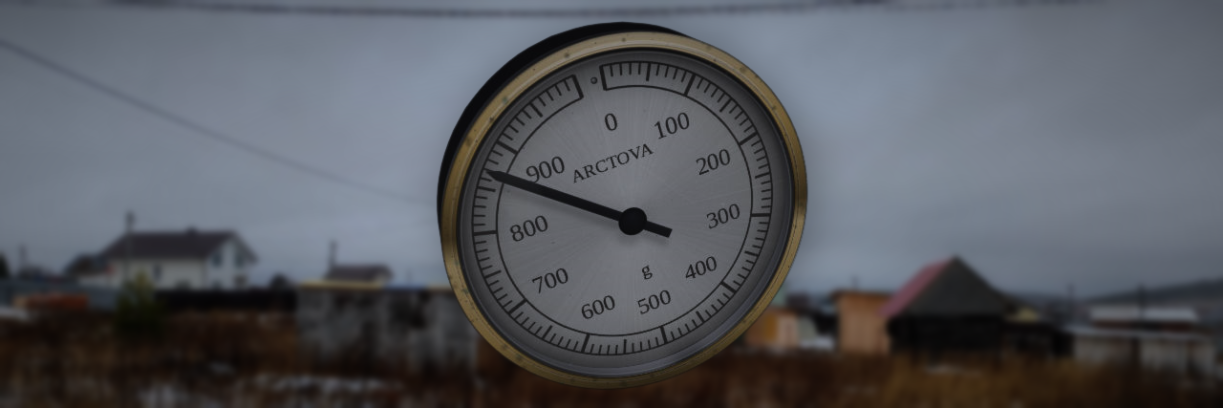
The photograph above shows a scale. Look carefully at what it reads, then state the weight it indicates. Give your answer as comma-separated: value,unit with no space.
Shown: 870,g
